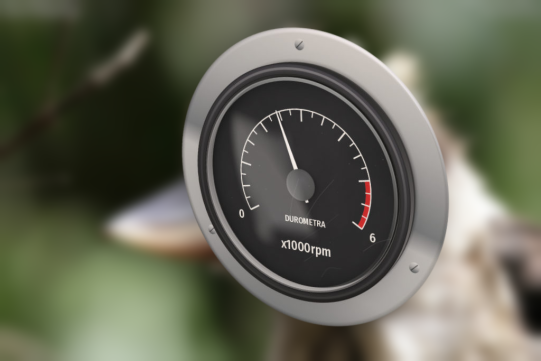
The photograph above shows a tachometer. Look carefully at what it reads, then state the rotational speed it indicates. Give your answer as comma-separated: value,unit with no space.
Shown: 2500,rpm
